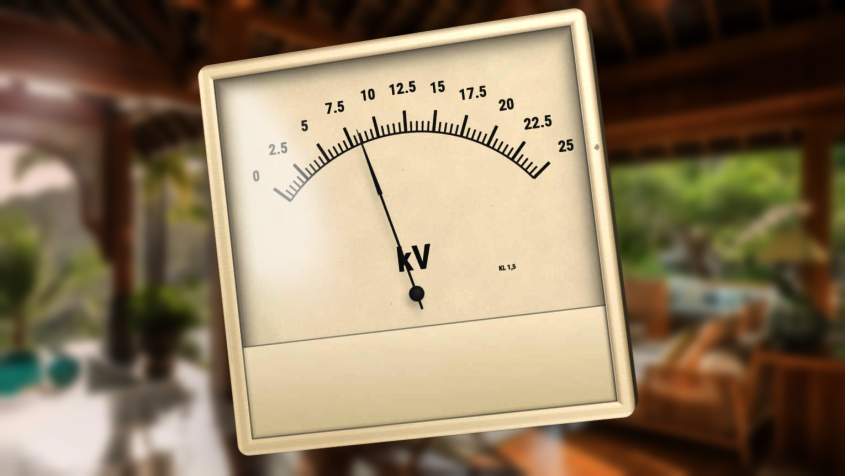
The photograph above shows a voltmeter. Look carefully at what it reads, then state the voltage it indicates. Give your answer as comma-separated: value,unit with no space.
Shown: 8.5,kV
